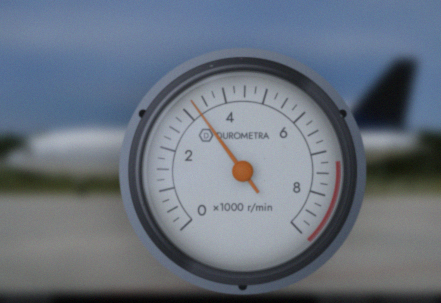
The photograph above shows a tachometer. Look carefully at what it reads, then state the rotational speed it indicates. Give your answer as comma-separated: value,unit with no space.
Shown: 3250,rpm
